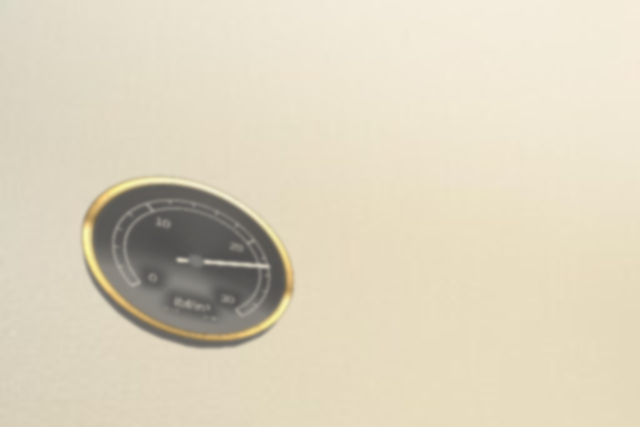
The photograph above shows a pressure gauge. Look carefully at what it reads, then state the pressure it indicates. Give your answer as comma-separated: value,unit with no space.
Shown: 23,psi
